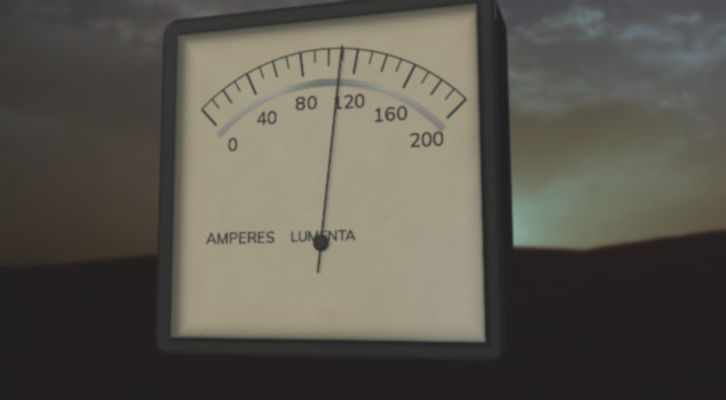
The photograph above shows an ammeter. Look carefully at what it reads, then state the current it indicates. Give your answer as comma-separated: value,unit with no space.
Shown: 110,A
